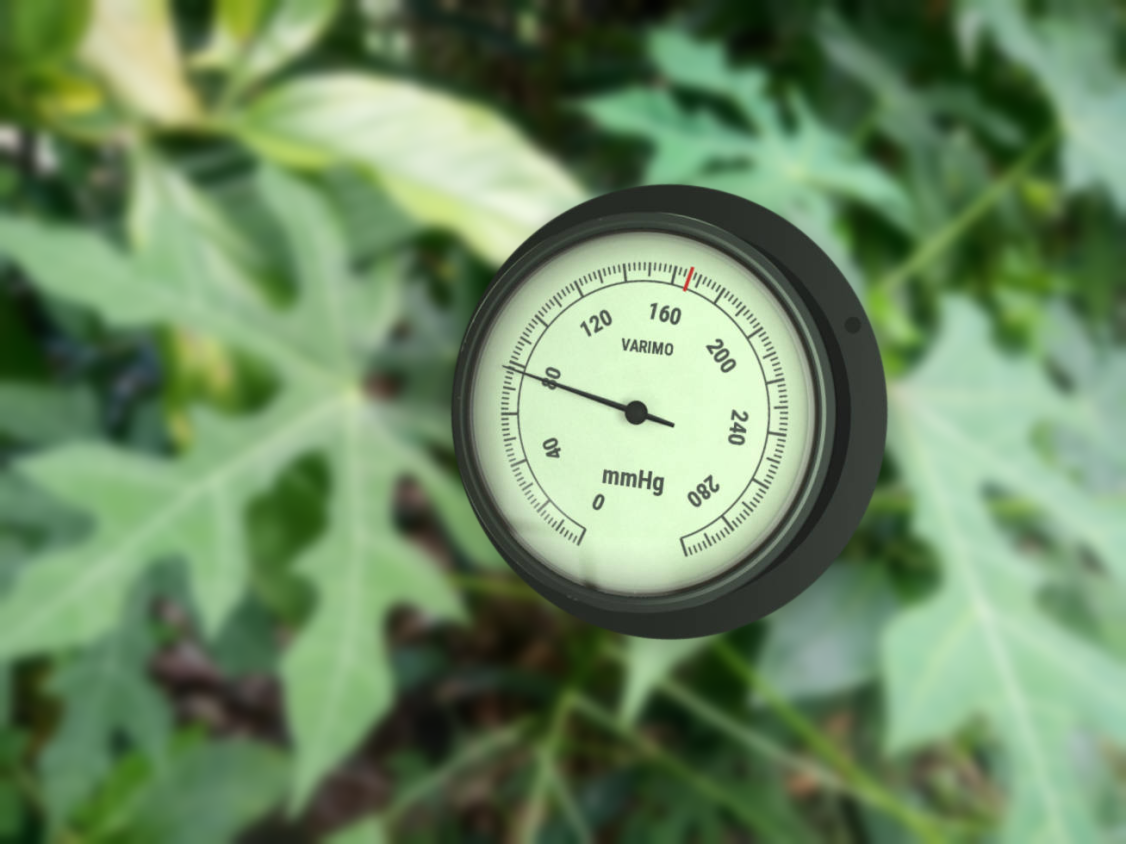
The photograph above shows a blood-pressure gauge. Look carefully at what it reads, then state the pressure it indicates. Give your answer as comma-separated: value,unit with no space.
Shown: 78,mmHg
